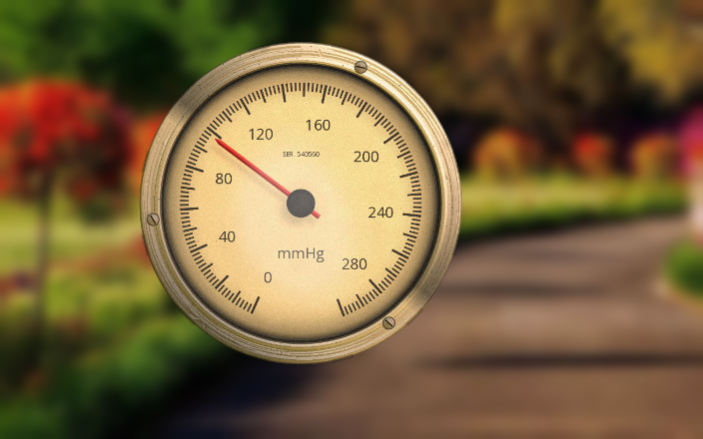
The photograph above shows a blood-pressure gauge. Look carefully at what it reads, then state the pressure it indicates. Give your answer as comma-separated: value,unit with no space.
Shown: 98,mmHg
